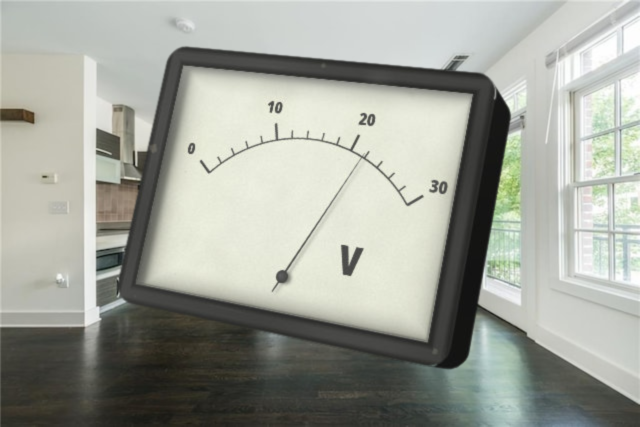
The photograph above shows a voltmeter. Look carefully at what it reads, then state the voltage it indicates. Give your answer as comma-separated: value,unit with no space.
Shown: 22,V
